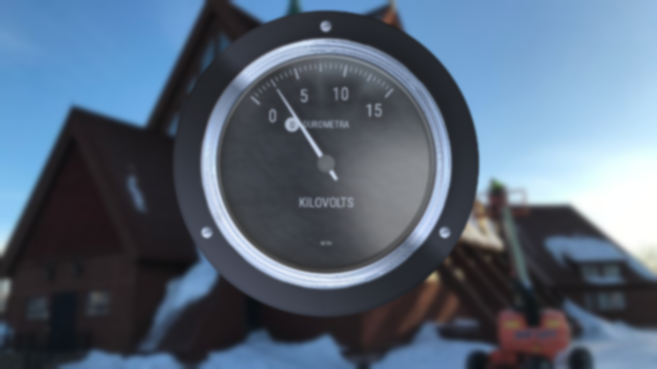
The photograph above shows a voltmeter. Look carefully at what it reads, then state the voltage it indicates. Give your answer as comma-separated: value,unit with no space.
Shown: 2.5,kV
